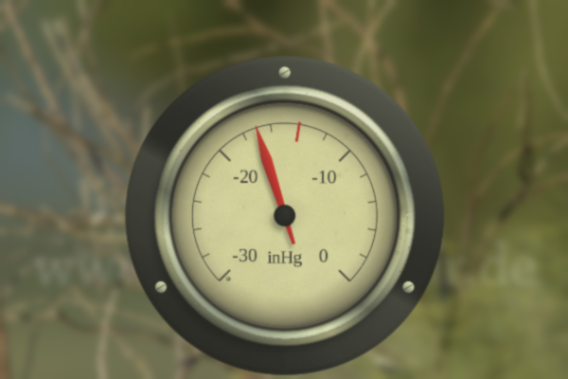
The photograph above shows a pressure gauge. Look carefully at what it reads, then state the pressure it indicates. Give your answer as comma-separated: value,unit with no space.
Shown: -17,inHg
